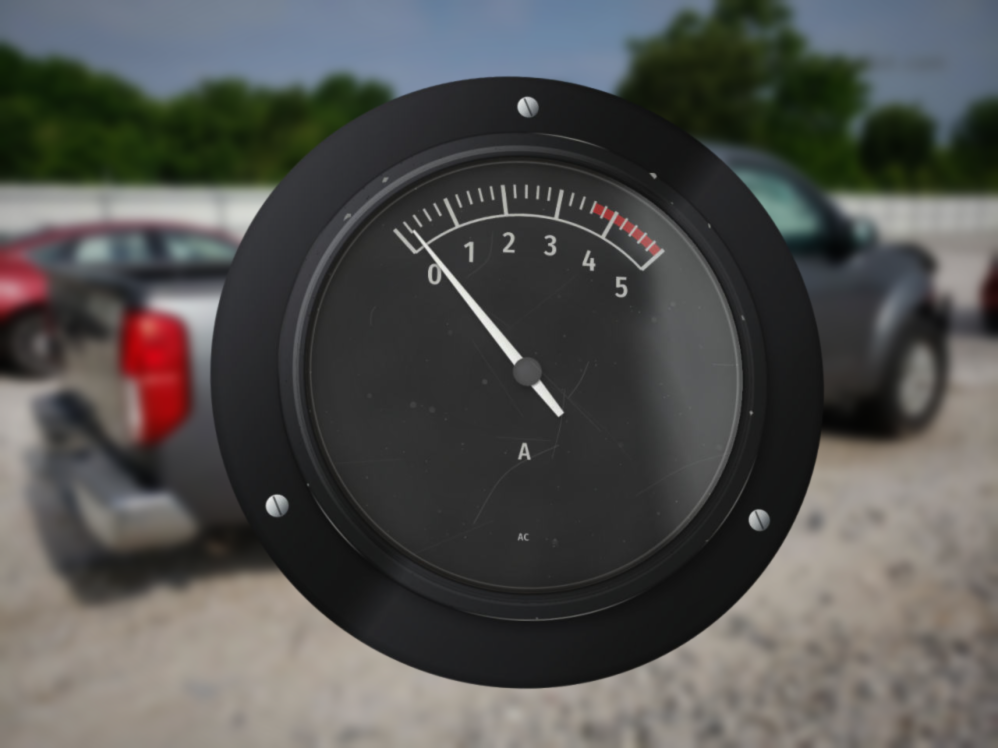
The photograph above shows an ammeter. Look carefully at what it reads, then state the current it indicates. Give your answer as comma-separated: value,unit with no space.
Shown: 0.2,A
